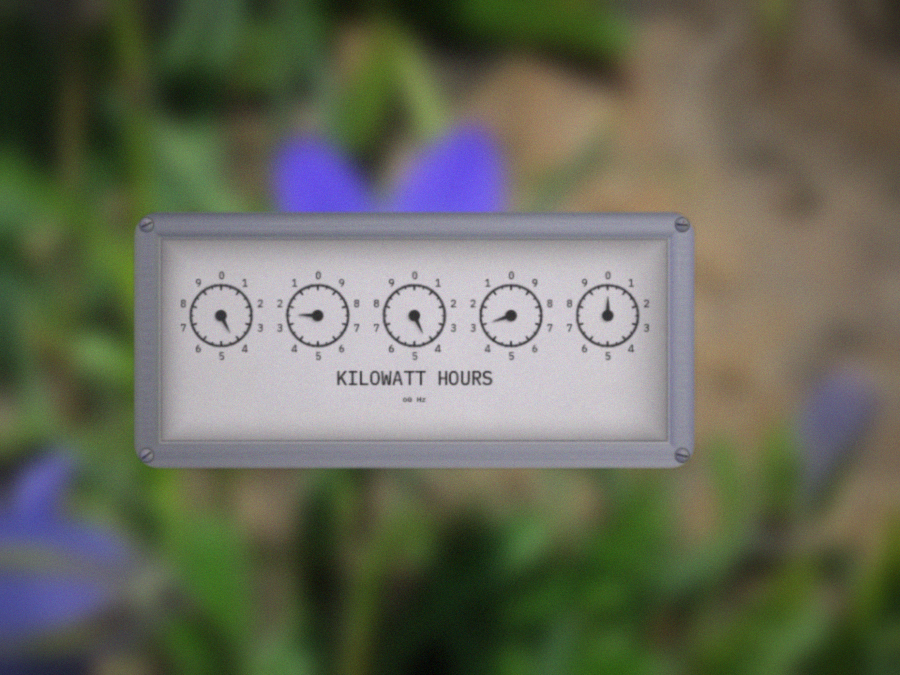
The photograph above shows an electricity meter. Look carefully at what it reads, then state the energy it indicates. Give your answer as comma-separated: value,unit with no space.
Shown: 42430,kWh
